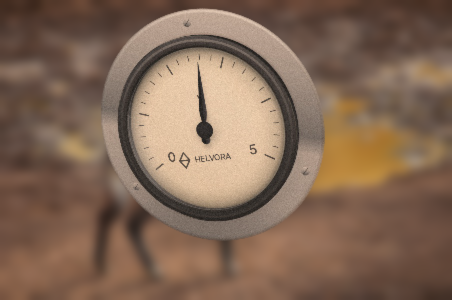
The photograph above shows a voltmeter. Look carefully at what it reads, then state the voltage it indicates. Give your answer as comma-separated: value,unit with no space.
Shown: 2.6,V
